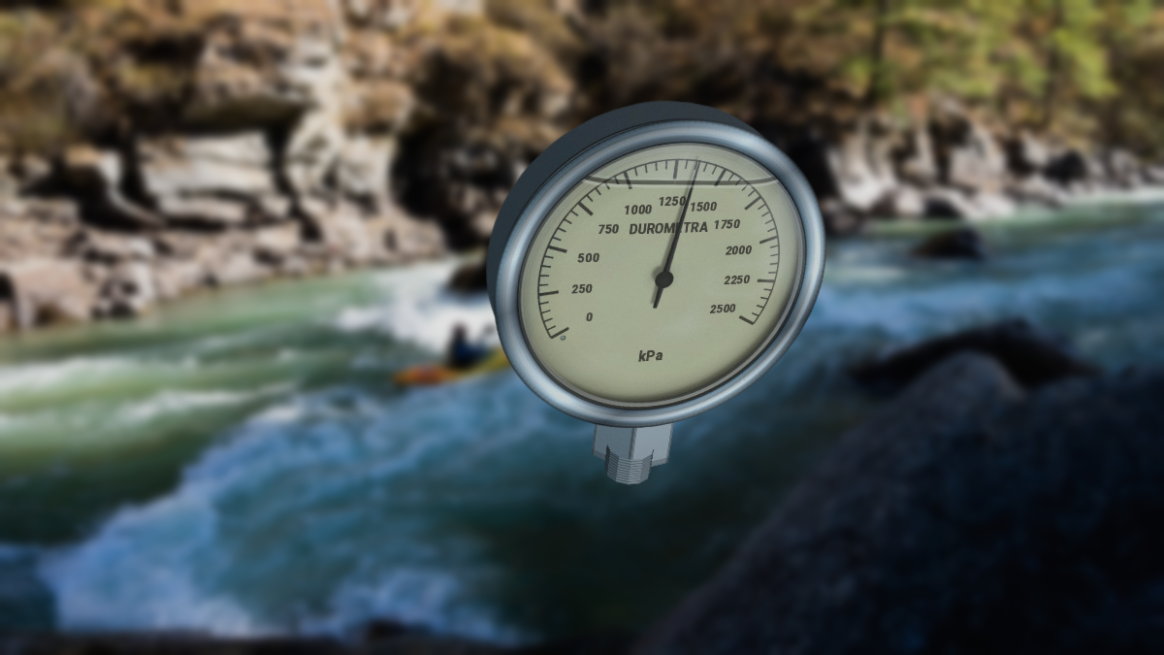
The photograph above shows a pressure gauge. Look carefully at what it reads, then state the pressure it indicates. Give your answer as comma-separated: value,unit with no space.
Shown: 1350,kPa
